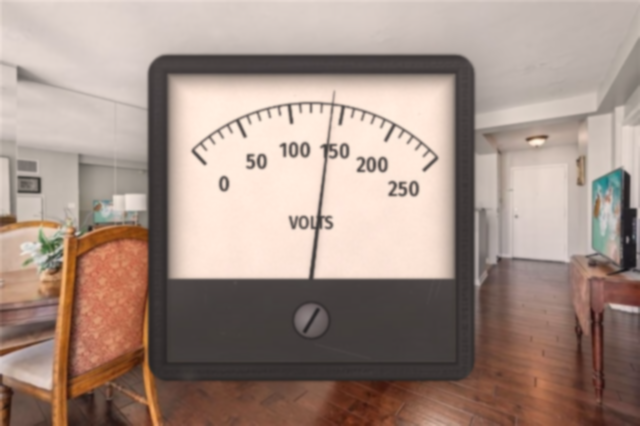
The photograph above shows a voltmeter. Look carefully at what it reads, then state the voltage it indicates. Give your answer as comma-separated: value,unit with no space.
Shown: 140,V
